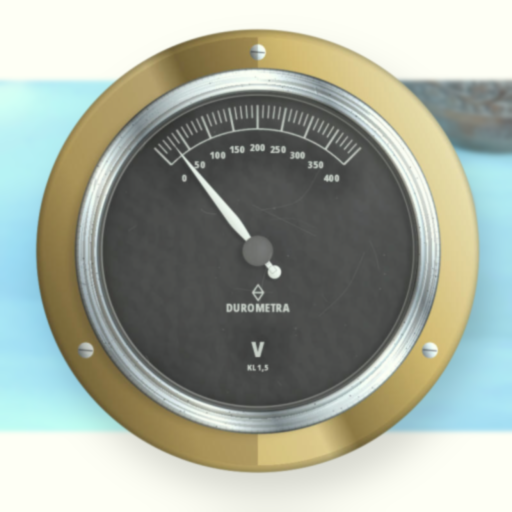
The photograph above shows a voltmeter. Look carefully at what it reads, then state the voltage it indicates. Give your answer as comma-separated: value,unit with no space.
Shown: 30,V
